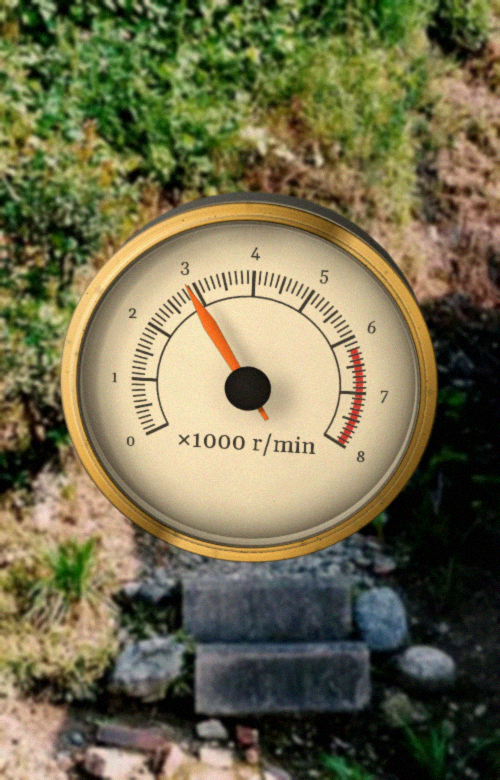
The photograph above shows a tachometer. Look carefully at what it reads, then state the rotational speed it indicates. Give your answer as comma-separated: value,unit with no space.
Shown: 2900,rpm
